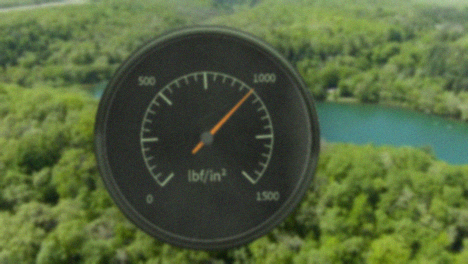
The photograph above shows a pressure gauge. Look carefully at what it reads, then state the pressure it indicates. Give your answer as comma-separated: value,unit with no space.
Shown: 1000,psi
